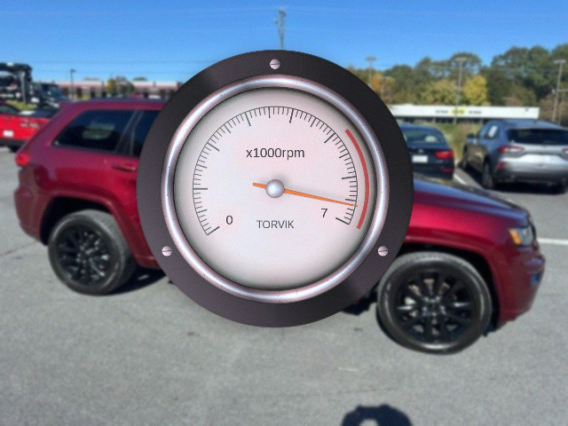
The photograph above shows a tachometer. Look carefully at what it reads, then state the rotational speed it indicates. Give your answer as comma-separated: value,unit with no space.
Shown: 6600,rpm
